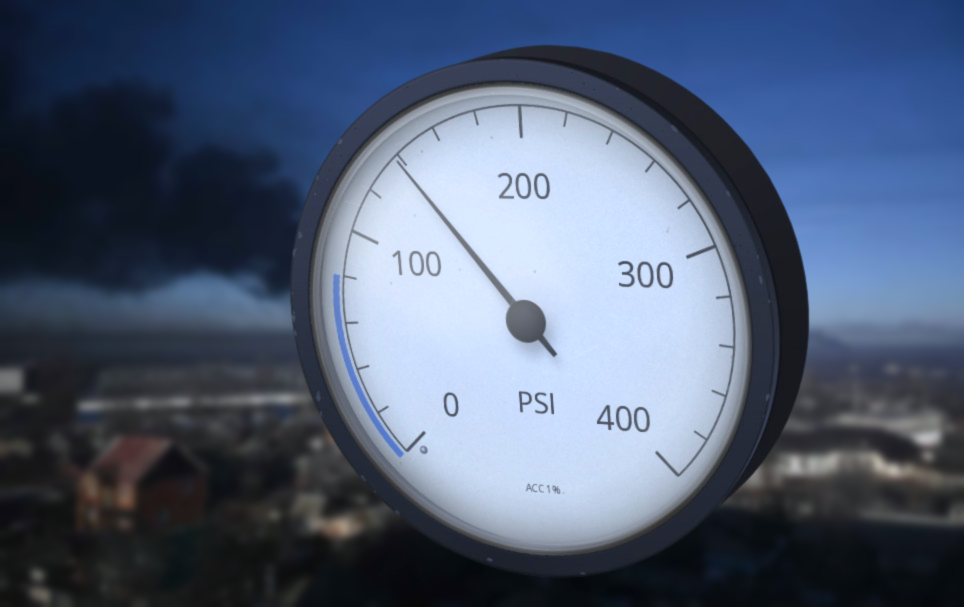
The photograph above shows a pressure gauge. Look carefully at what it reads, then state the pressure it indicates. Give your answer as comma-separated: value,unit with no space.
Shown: 140,psi
